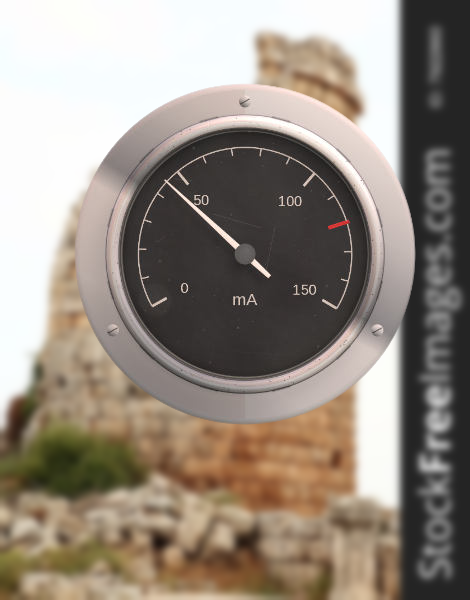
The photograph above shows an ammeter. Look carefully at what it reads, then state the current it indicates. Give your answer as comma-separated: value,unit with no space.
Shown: 45,mA
